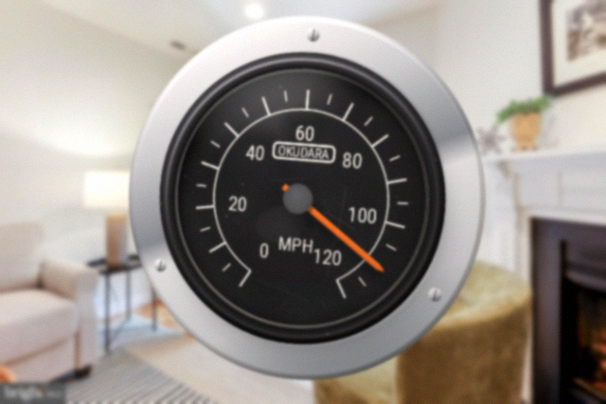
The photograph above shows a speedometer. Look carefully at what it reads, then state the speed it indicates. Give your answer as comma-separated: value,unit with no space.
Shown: 110,mph
